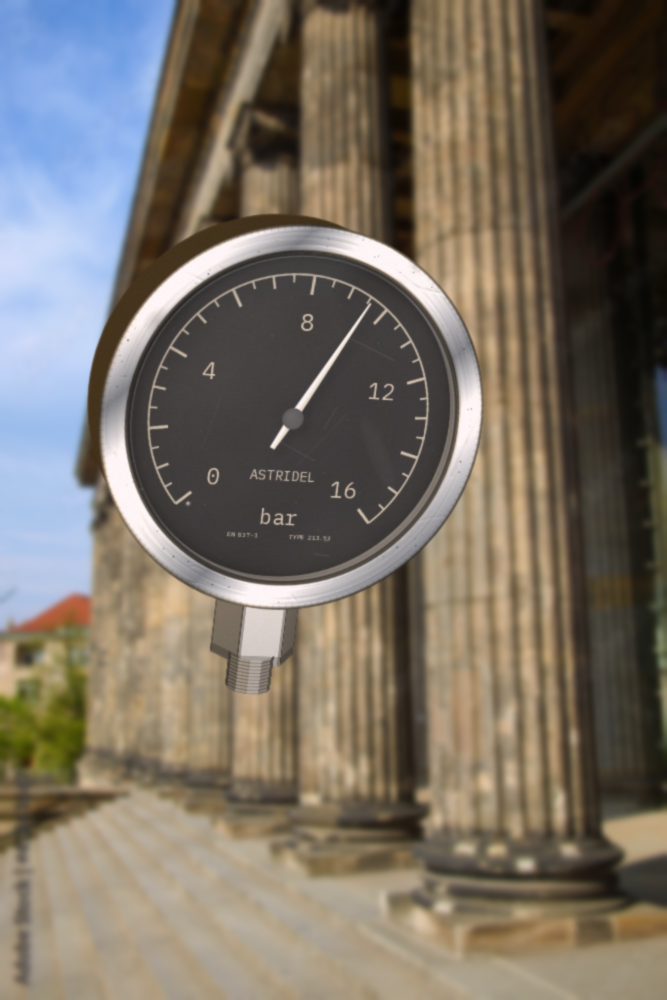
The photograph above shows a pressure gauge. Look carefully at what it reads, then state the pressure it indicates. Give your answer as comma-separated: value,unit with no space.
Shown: 9.5,bar
